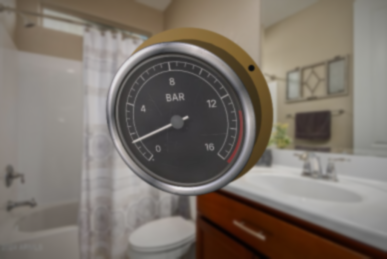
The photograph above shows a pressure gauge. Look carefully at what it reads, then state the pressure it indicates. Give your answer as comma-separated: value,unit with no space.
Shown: 1.5,bar
